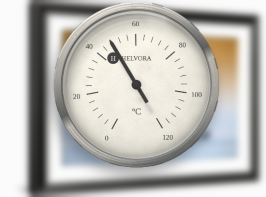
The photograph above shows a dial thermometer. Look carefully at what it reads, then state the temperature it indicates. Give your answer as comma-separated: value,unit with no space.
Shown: 48,°C
